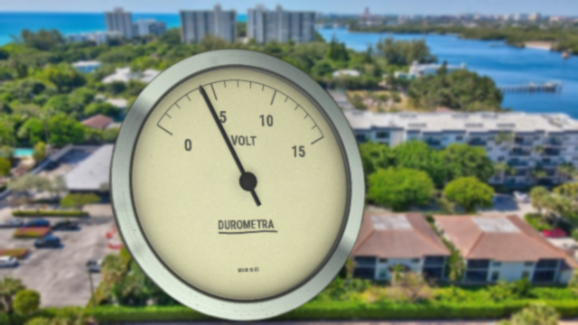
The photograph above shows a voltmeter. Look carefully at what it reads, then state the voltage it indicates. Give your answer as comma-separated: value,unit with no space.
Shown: 4,V
